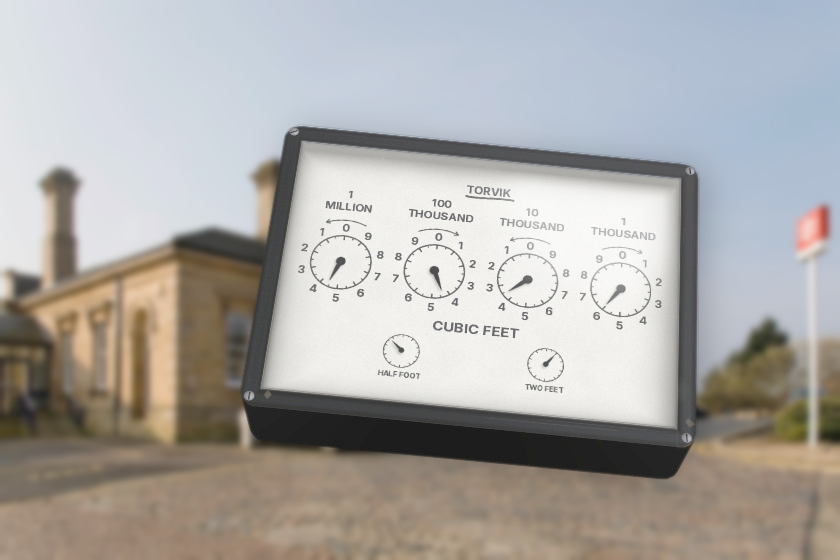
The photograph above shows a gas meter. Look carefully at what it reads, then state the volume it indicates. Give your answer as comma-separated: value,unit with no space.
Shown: 443600,ft³
